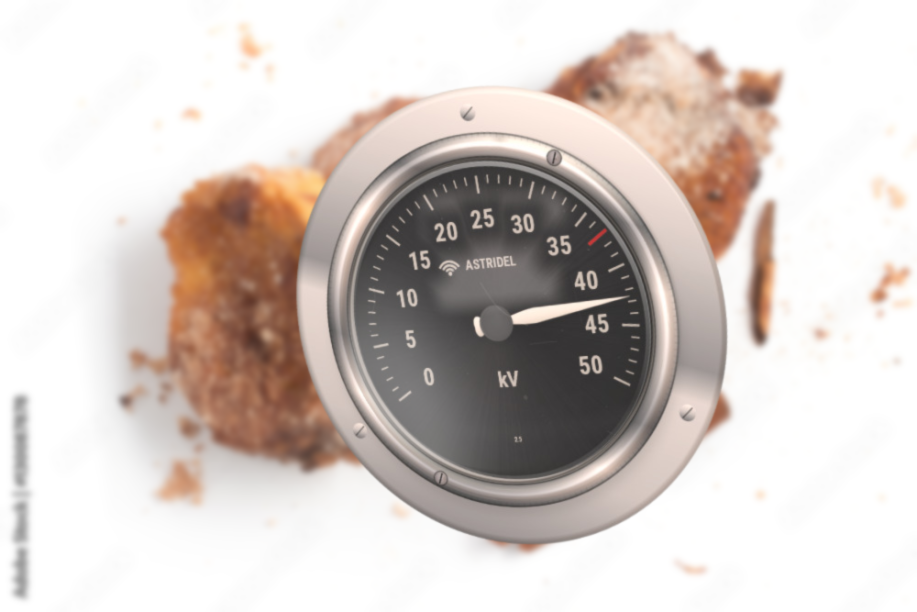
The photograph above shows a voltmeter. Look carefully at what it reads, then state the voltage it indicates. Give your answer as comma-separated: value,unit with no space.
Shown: 42.5,kV
